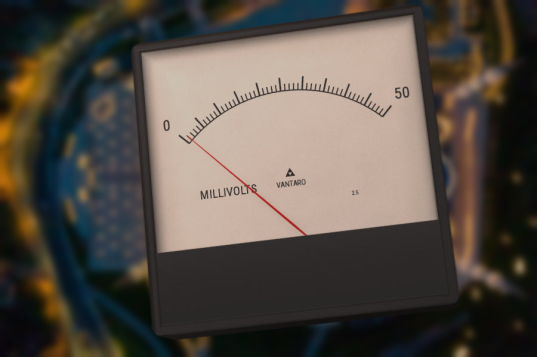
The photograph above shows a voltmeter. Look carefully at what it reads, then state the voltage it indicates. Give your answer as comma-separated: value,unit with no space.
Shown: 1,mV
